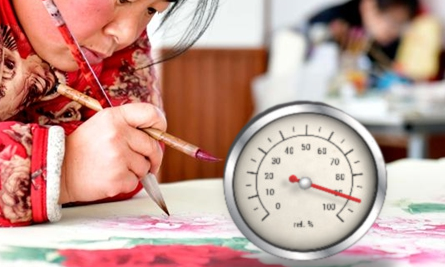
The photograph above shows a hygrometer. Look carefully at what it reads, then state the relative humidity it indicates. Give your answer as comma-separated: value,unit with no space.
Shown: 90,%
